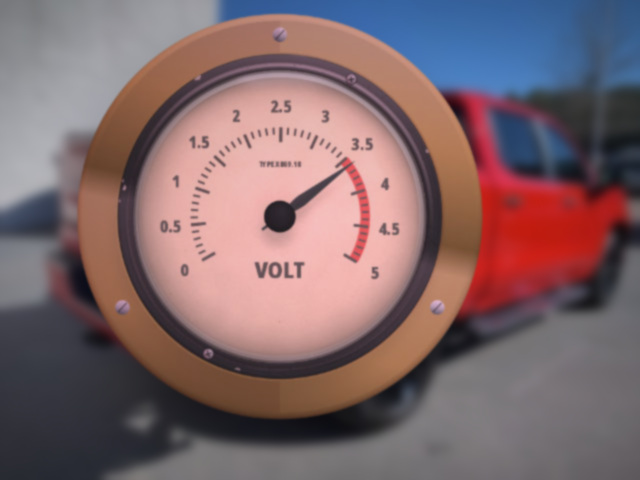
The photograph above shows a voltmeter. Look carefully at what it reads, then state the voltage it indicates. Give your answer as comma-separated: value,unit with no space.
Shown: 3.6,V
